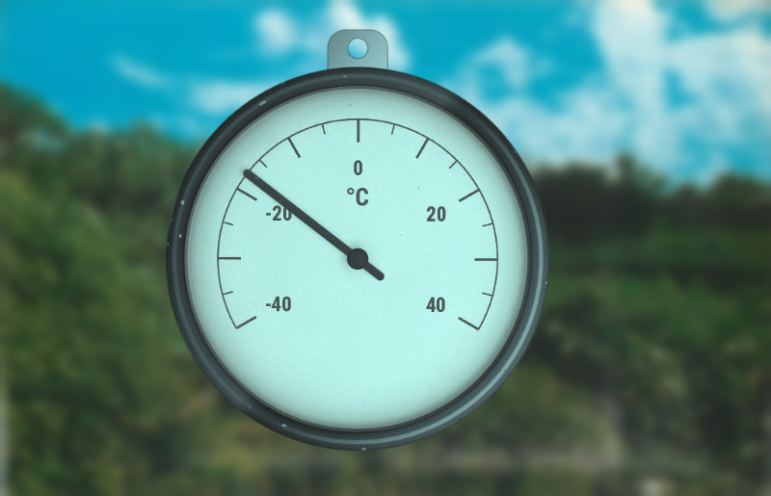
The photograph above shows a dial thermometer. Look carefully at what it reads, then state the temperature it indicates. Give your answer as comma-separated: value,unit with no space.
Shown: -17.5,°C
